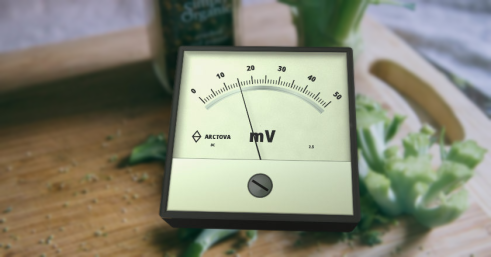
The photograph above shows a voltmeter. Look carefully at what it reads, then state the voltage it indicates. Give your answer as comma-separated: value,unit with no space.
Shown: 15,mV
